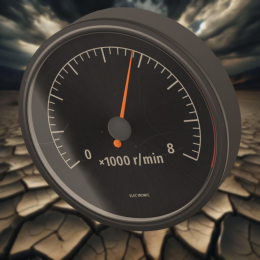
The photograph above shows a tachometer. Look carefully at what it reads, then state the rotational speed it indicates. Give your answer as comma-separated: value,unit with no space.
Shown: 4800,rpm
